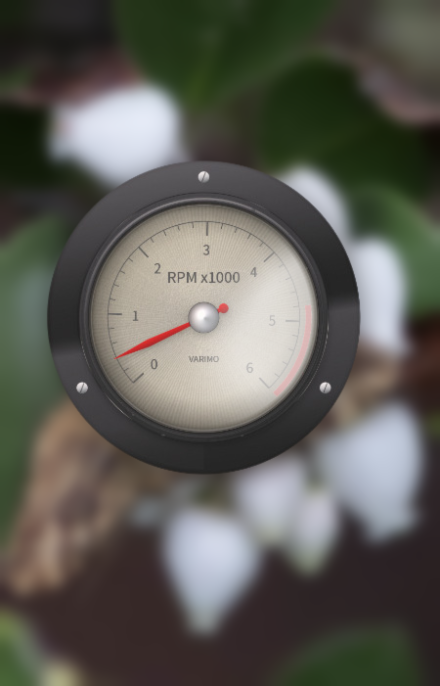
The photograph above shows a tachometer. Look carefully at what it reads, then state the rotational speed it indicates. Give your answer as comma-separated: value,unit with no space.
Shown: 400,rpm
